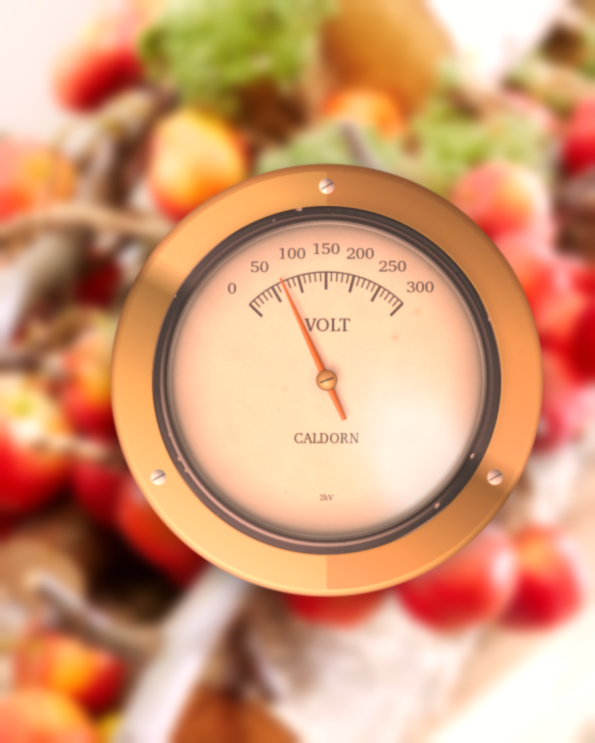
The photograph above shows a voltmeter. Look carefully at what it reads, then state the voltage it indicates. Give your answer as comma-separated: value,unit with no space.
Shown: 70,V
